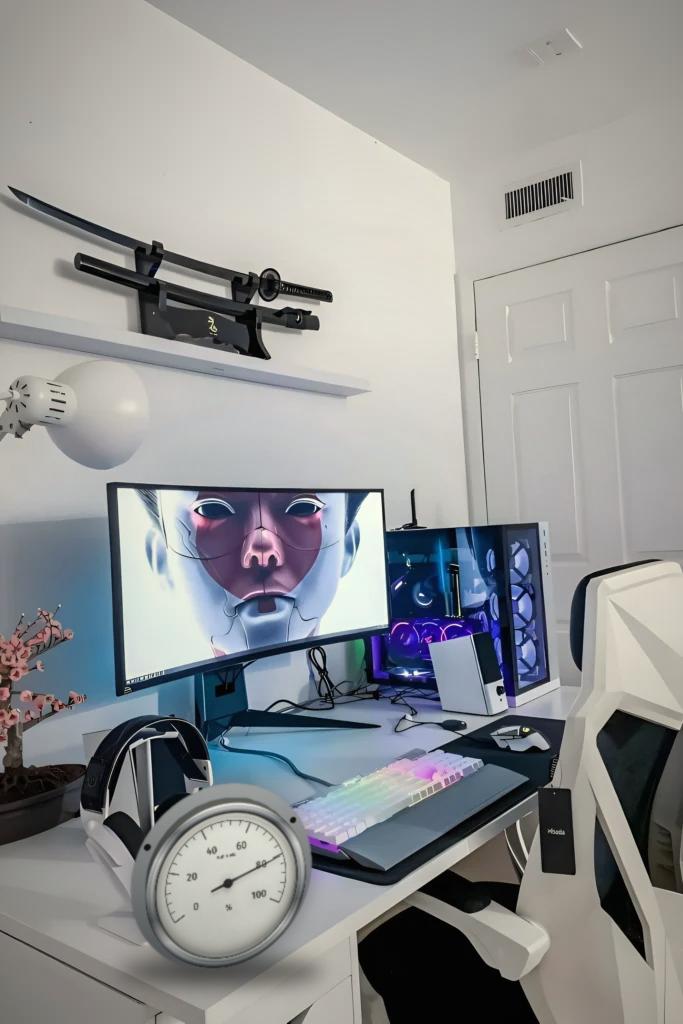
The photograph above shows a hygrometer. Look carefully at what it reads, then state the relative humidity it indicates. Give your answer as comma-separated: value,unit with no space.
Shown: 80,%
